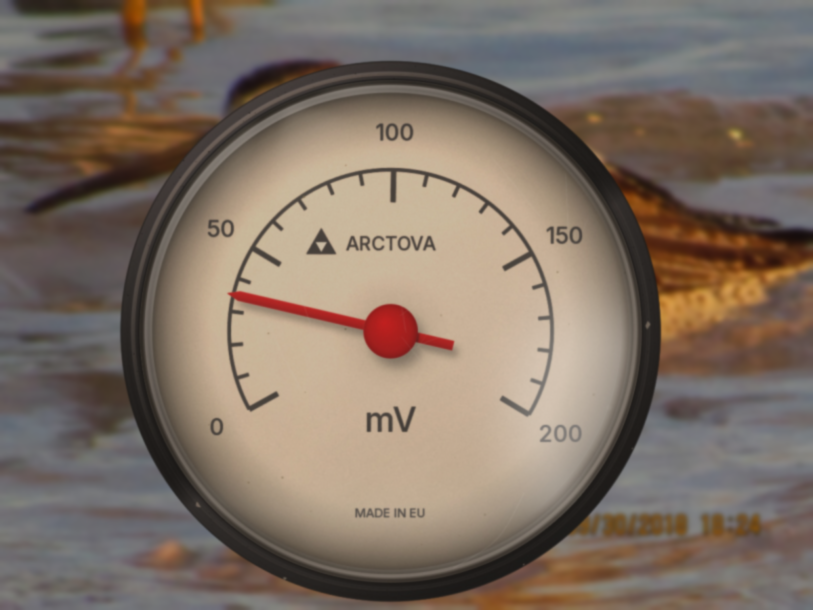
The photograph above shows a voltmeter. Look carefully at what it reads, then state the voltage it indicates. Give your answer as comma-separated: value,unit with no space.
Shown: 35,mV
